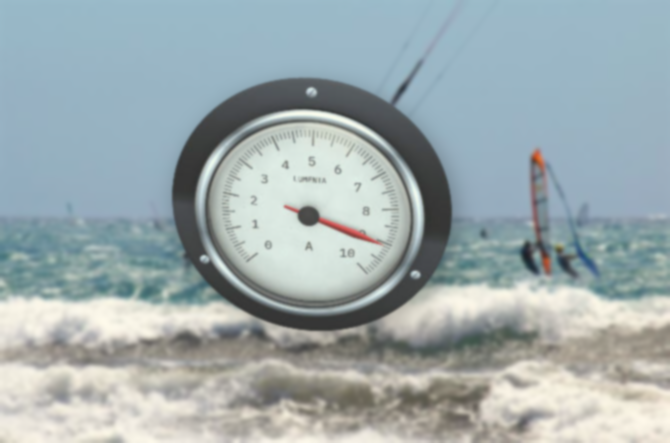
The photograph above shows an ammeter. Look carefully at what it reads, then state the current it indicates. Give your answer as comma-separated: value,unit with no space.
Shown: 9,A
